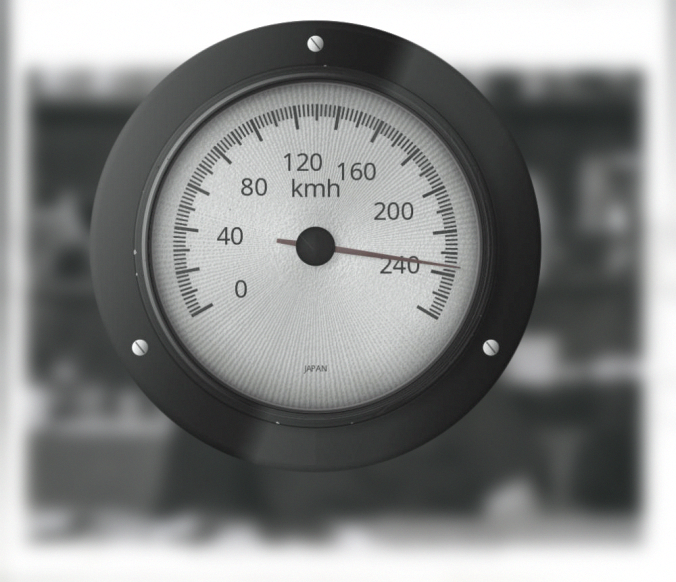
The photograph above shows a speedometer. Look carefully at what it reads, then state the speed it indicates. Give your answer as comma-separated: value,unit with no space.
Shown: 236,km/h
